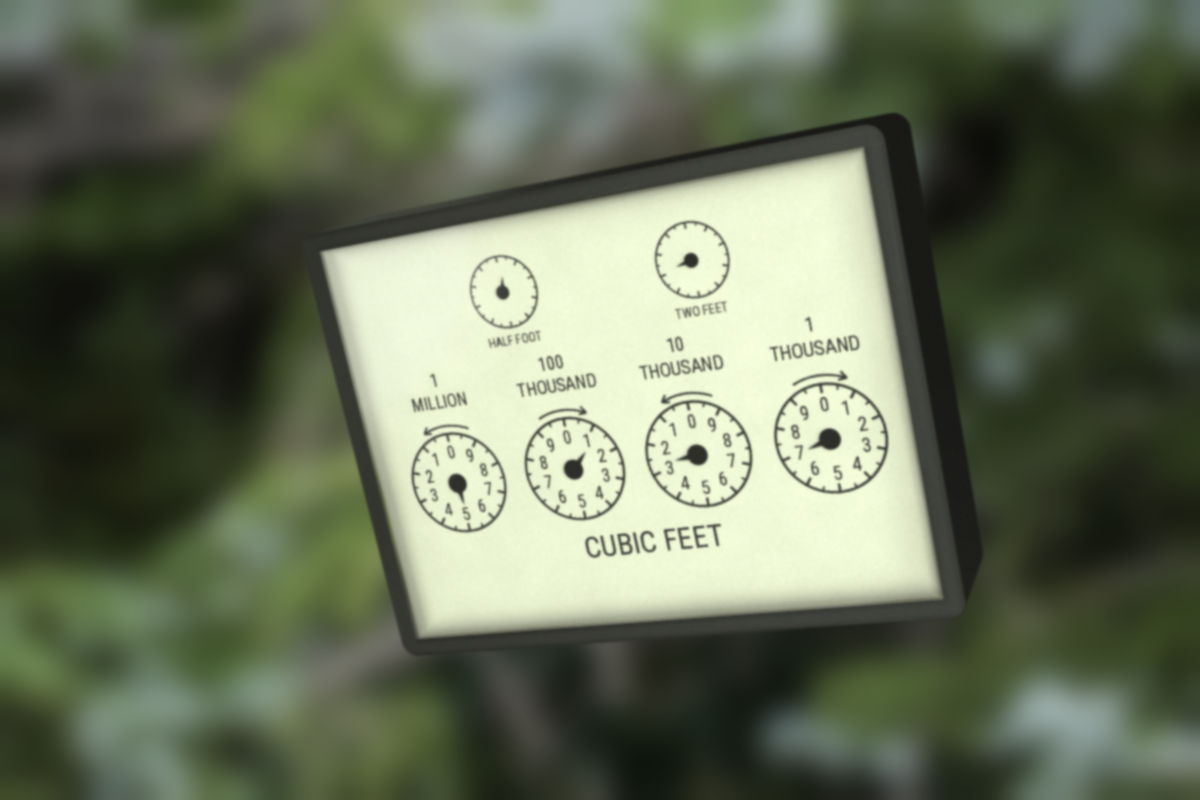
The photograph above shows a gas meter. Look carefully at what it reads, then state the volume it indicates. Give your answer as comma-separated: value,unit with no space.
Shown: 512700,ft³
